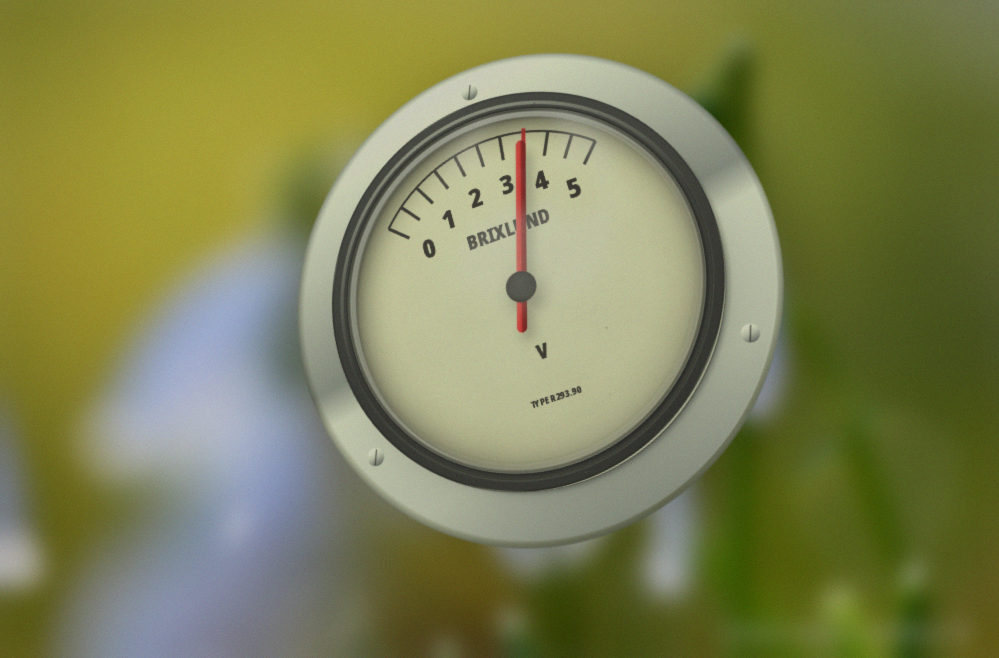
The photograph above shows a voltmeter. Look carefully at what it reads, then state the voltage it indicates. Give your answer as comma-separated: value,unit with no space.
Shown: 3.5,V
